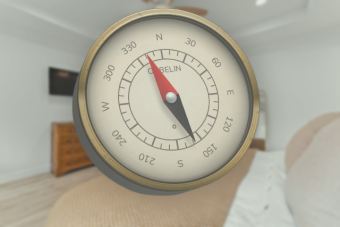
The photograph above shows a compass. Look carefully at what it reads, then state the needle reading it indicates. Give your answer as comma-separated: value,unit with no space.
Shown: 340,°
